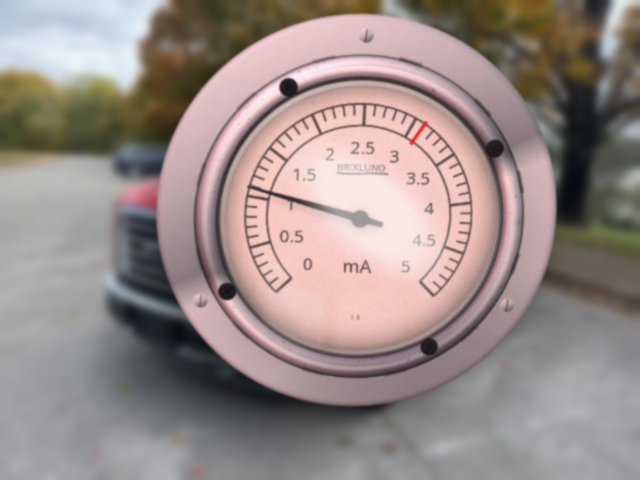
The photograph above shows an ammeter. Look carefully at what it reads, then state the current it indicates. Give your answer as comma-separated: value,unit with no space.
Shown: 1.1,mA
